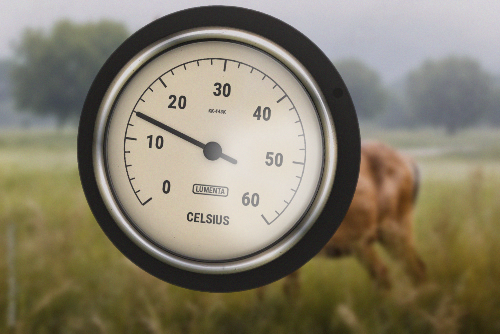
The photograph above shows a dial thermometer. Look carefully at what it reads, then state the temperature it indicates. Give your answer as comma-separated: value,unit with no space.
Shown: 14,°C
